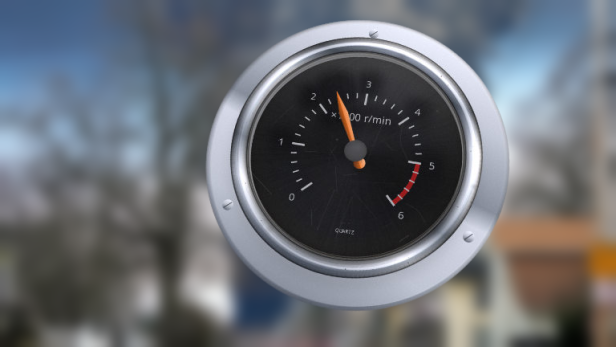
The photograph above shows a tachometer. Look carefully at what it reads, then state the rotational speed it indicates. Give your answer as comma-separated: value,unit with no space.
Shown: 2400,rpm
